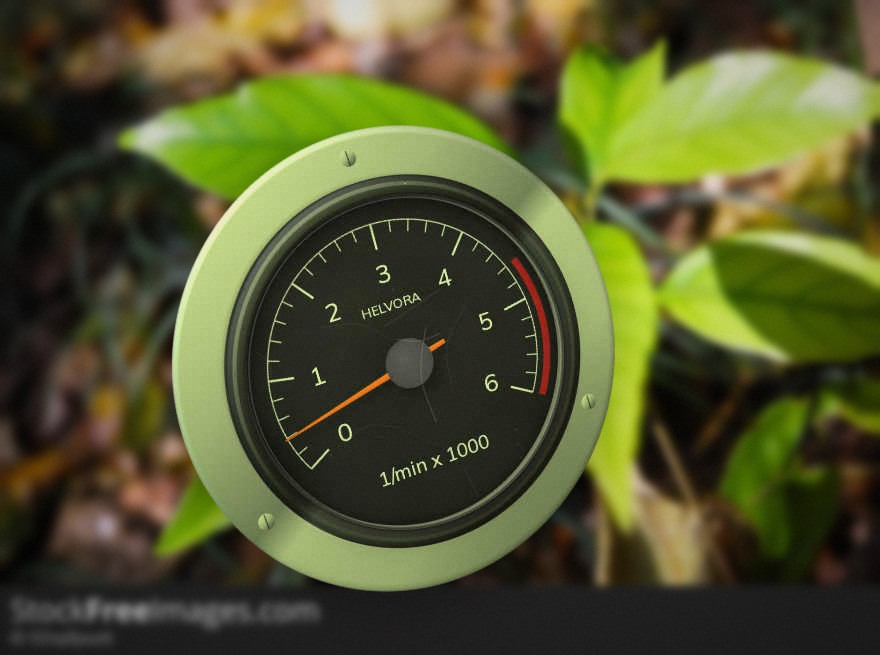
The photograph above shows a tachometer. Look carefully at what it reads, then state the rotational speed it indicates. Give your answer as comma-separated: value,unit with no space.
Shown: 400,rpm
